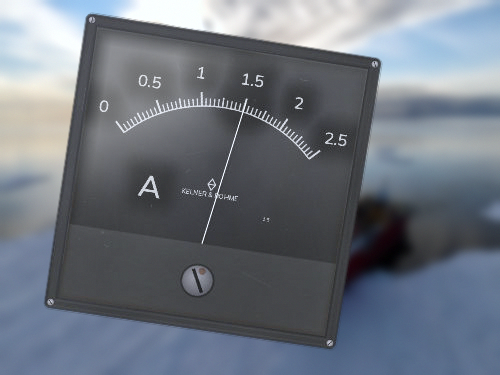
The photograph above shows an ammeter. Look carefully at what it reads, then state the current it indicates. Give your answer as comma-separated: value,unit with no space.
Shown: 1.5,A
